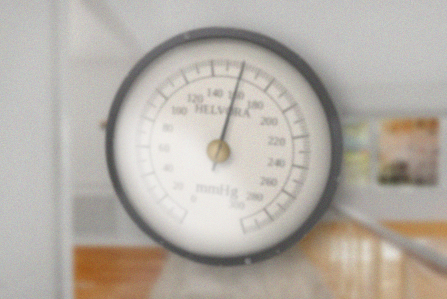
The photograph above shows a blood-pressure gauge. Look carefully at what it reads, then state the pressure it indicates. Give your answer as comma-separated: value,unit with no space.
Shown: 160,mmHg
